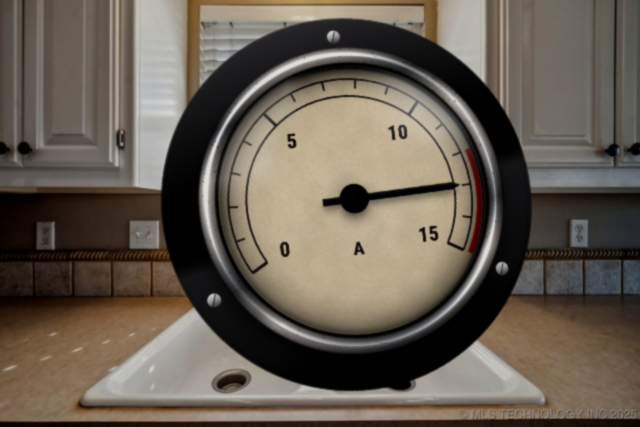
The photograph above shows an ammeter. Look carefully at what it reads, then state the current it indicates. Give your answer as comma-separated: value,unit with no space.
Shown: 13,A
